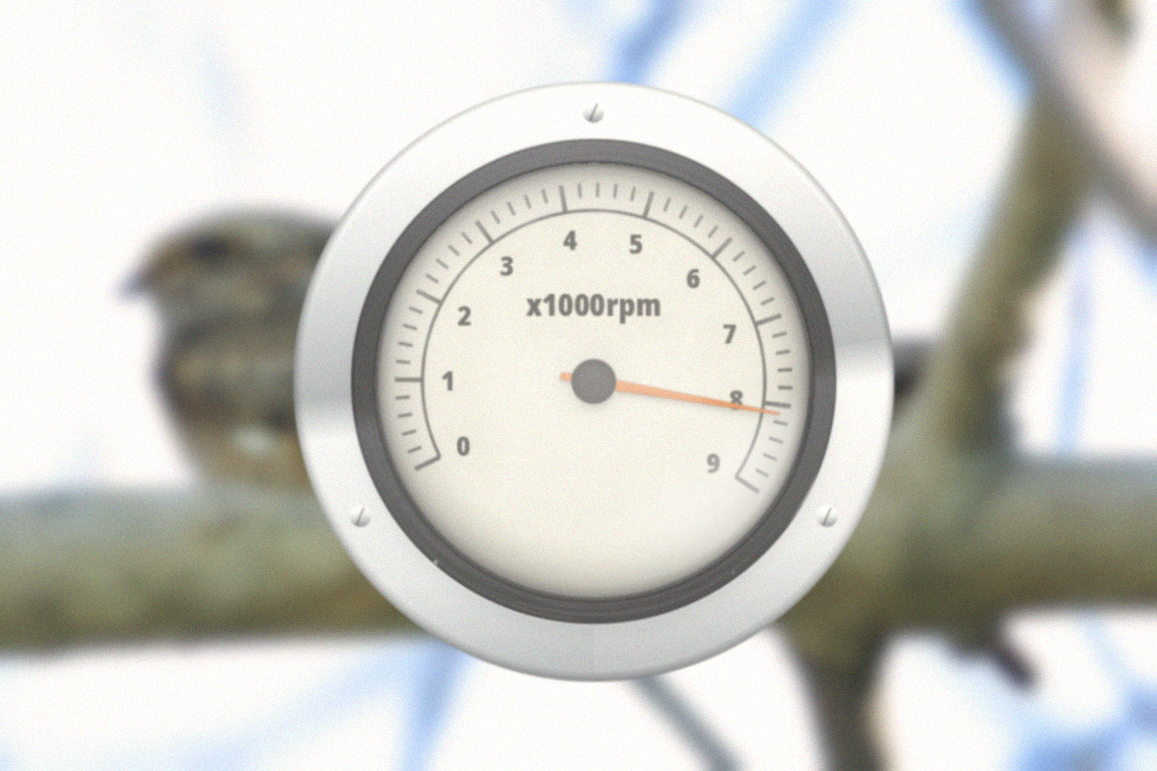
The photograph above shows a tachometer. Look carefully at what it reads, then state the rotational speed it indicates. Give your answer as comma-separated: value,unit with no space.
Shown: 8100,rpm
